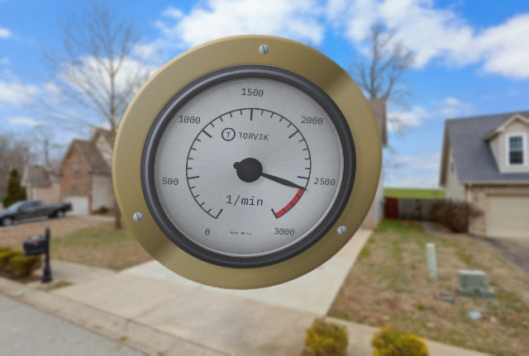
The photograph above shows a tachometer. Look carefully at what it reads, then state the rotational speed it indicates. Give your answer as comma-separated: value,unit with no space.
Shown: 2600,rpm
